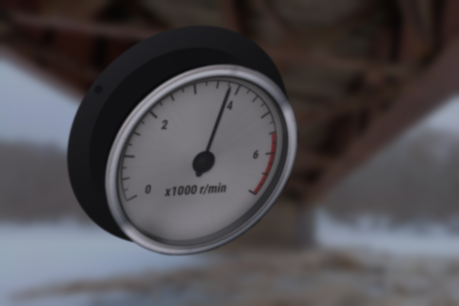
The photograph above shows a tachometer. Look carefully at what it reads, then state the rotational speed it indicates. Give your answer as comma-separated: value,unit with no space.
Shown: 3750,rpm
